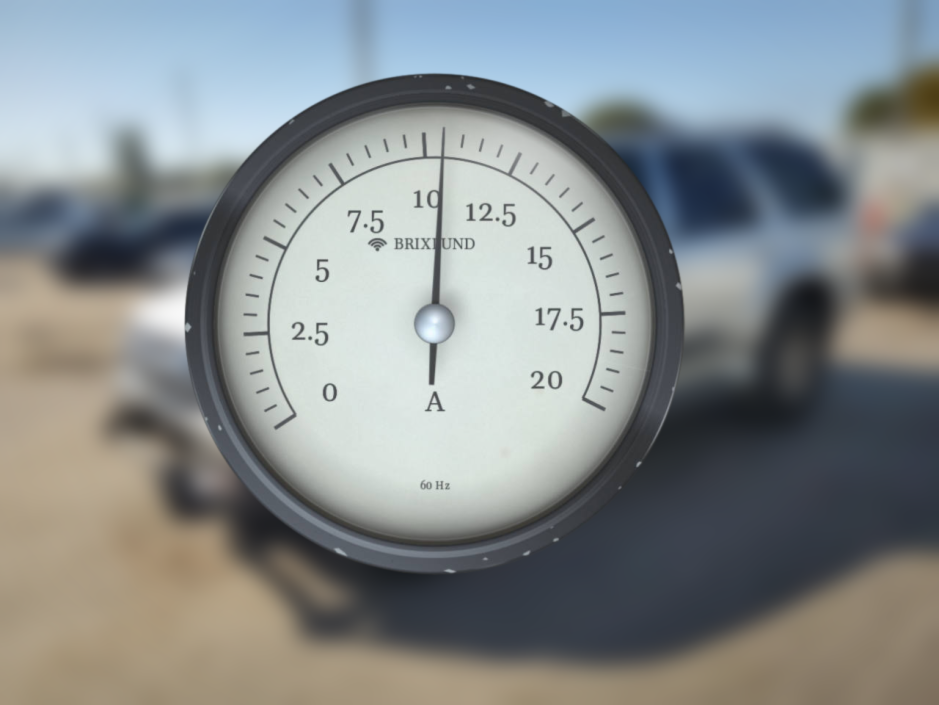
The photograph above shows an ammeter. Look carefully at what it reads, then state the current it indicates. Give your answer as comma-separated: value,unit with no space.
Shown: 10.5,A
